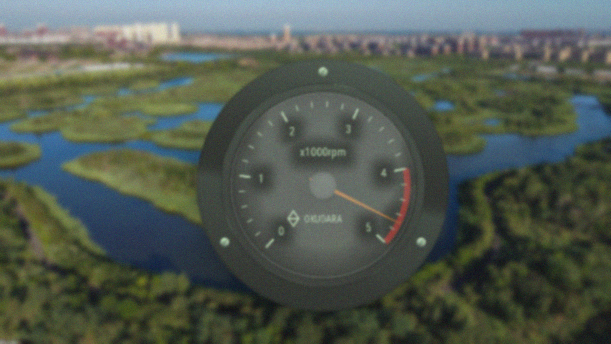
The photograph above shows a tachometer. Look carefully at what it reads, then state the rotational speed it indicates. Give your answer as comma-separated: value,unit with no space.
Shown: 4700,rpm
